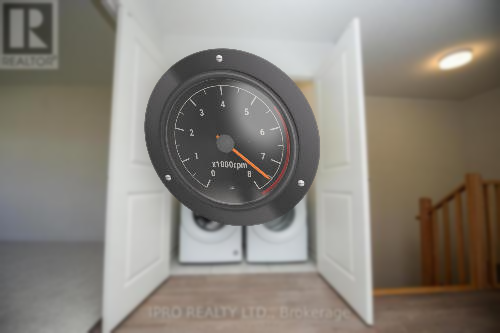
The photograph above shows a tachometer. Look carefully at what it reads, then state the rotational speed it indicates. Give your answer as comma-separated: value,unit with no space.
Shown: 7500,rpm
